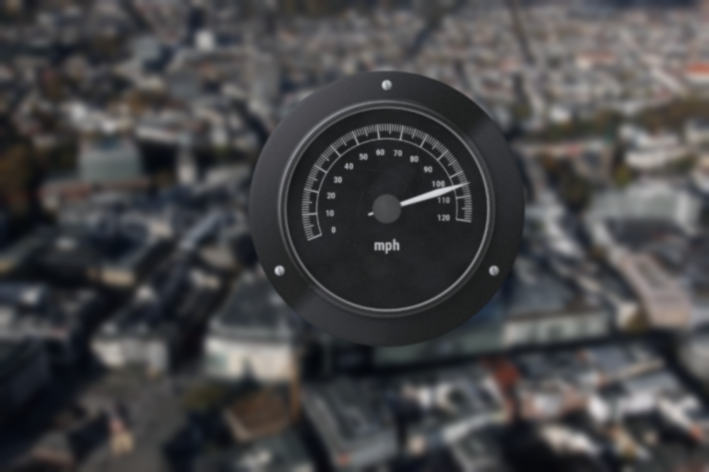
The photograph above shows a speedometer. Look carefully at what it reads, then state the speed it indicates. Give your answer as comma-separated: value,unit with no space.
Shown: 105,mph
